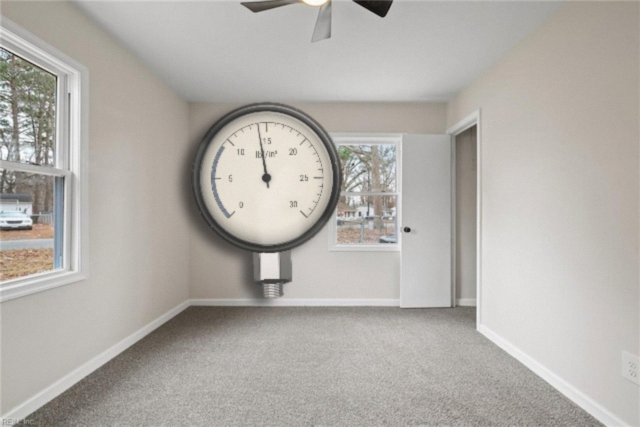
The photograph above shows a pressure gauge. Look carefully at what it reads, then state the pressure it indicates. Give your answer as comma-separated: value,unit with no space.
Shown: 14,psi
